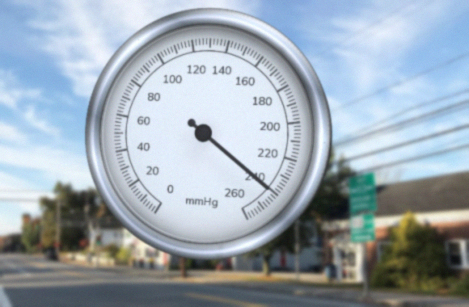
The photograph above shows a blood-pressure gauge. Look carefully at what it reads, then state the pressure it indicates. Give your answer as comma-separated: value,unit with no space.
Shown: 240,mmHg
